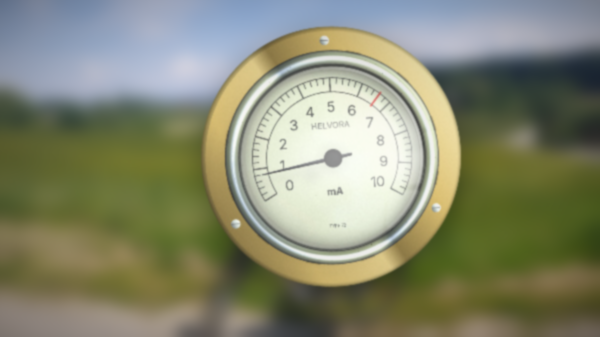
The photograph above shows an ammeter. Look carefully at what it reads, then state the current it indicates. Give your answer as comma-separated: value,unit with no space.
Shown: 0.8,mA
